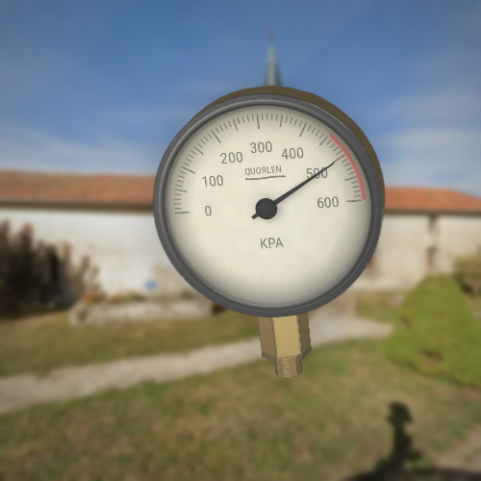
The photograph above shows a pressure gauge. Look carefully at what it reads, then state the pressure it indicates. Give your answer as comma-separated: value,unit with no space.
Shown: 500,kPa
